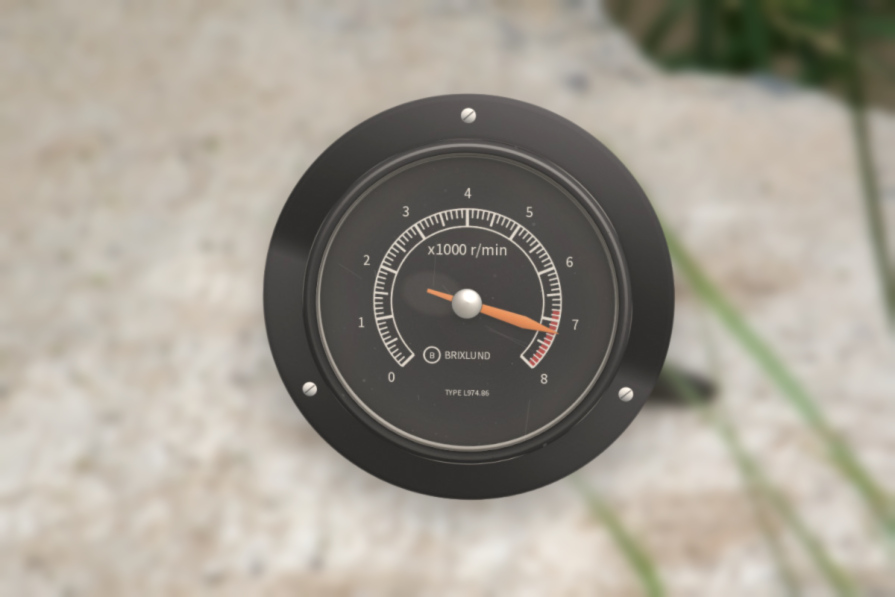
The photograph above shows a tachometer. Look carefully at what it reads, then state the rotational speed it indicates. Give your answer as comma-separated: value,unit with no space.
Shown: 7200,rpm
